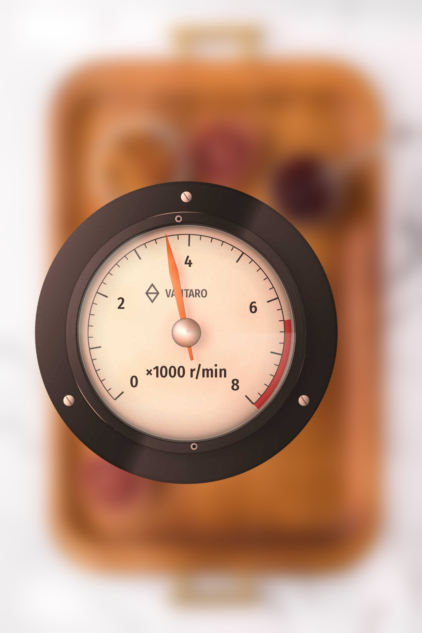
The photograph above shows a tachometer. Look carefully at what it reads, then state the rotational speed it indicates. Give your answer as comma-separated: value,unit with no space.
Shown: 3600,rpm
